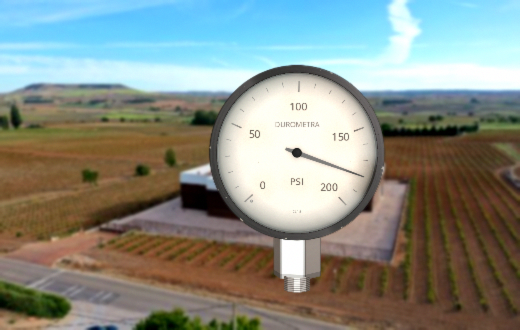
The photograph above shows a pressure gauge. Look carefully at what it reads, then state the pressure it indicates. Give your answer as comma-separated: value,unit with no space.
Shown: 180,psi
